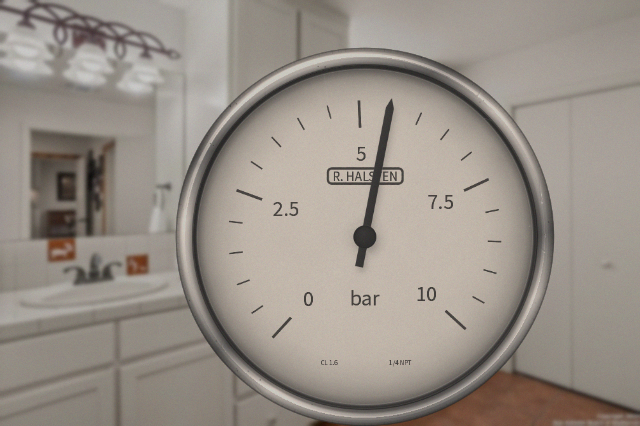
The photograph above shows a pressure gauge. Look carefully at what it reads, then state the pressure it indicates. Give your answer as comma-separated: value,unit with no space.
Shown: 5.5,bar
